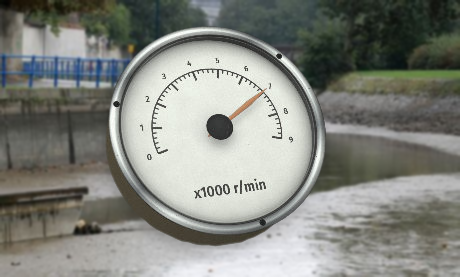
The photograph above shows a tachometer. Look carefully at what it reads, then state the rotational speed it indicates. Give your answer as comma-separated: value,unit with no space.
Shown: 7000,rpm
